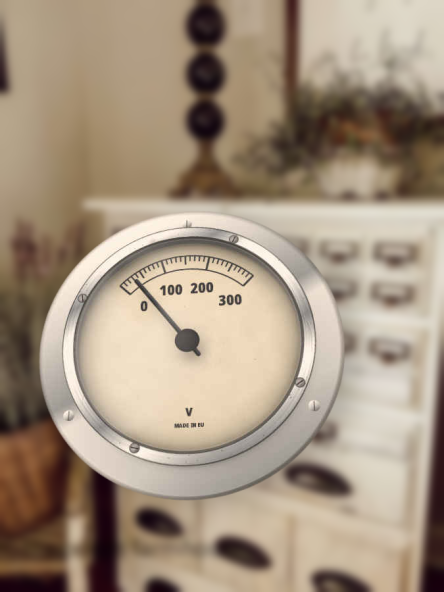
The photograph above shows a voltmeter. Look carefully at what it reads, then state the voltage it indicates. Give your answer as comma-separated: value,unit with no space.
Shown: 30,V
